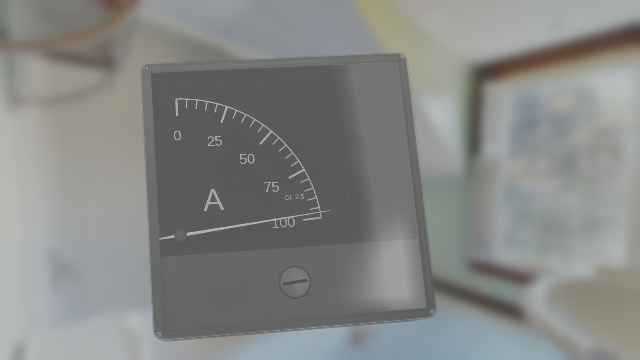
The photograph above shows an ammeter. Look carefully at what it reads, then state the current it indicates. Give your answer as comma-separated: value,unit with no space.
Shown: 97.5,A
